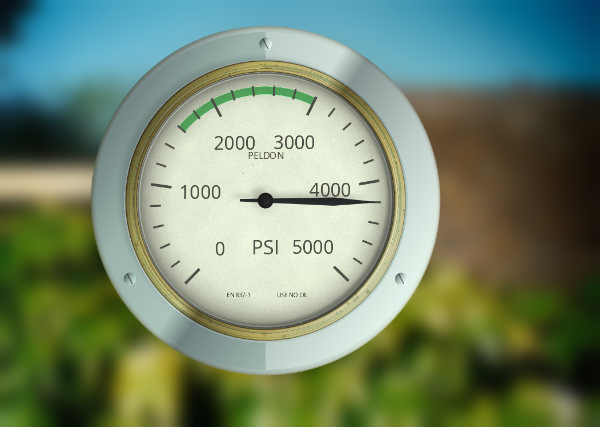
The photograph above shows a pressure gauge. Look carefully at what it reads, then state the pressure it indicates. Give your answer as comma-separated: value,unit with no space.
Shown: 4200,psi
